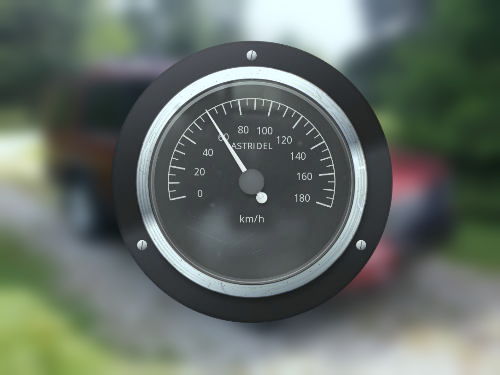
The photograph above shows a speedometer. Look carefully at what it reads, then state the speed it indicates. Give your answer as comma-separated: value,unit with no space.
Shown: 60,km/h
